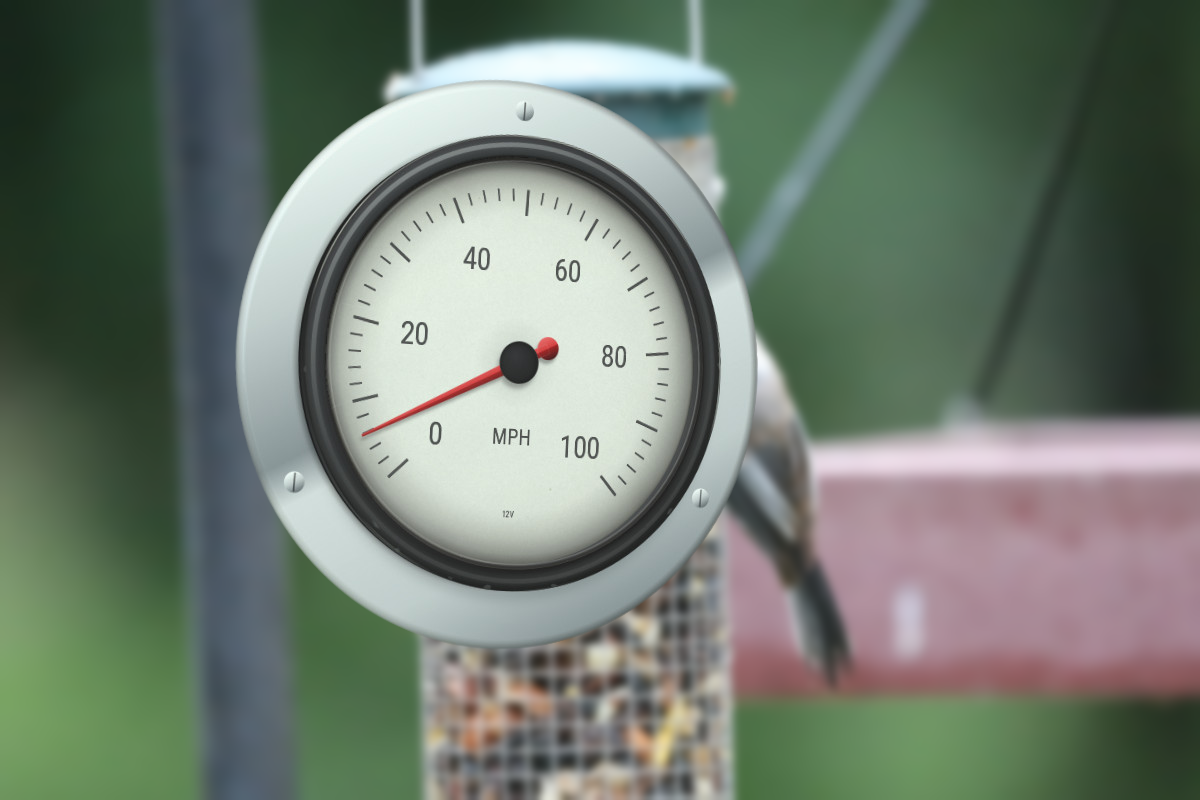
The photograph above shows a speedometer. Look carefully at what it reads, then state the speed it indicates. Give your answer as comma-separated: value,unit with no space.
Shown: 6,mph
